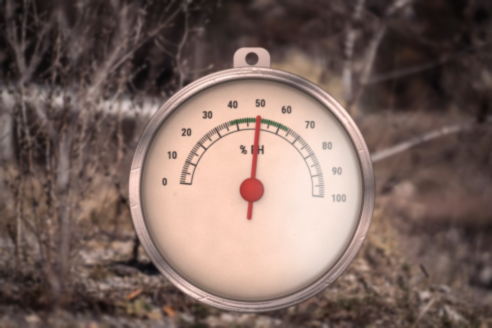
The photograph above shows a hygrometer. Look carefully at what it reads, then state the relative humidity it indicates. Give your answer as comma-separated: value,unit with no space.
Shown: 50,%
